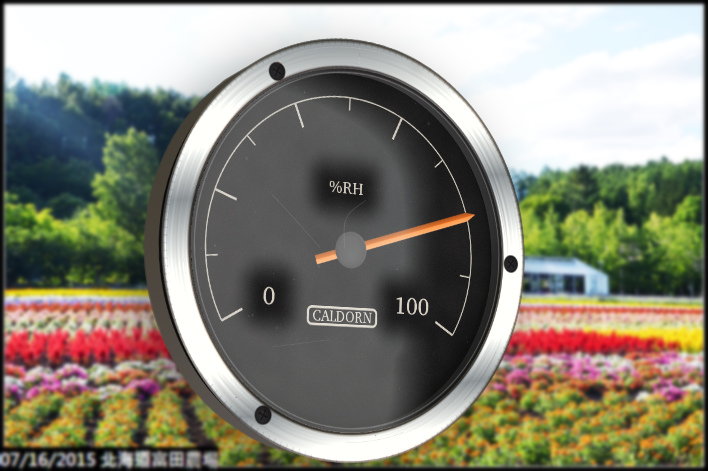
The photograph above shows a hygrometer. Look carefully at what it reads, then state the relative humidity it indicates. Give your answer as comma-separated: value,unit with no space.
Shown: 80,%
